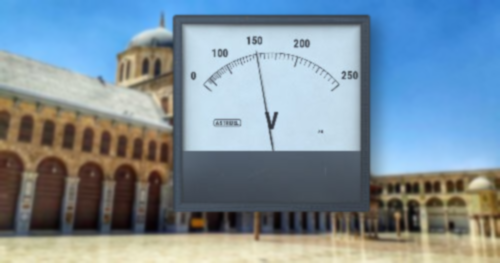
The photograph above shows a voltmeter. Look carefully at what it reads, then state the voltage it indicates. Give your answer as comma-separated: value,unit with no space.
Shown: 150,V
